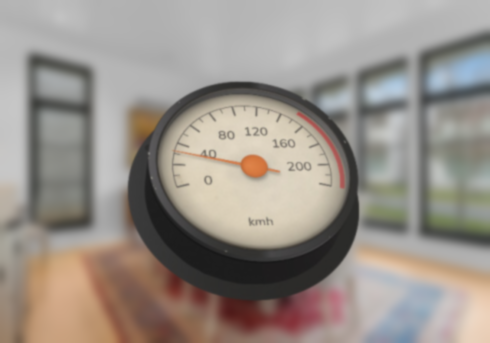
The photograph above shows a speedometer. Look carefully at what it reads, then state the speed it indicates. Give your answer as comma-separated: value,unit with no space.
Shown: 30,km/h
